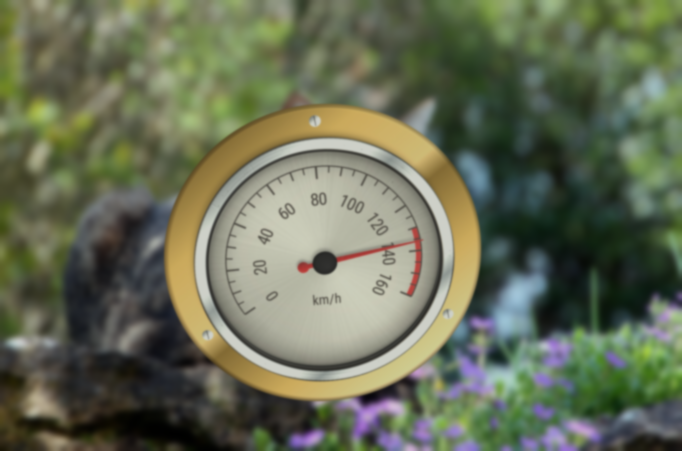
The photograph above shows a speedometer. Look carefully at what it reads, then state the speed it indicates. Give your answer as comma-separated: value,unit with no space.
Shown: 135,km/h
